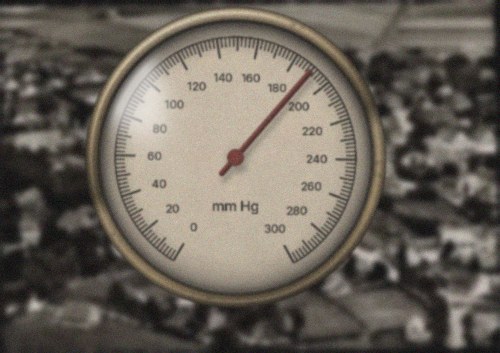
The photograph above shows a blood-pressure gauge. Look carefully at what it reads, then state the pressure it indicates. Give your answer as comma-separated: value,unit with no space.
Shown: 190,mmHg
